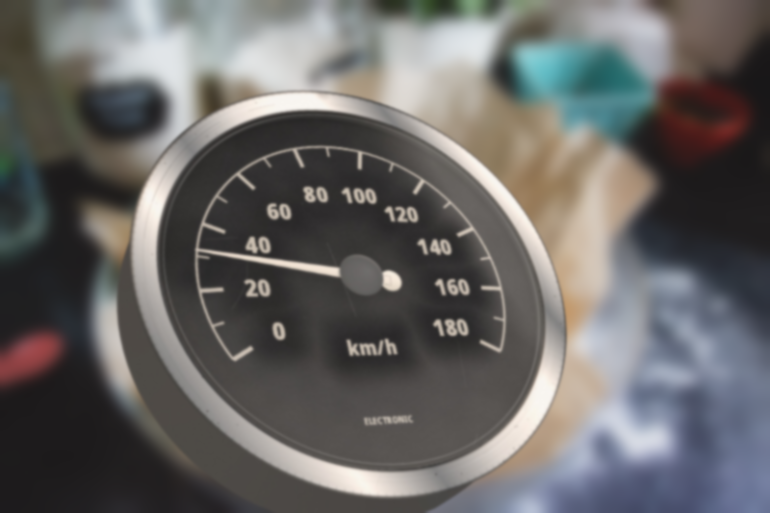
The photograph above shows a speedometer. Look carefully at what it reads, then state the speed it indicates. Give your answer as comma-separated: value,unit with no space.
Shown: 30,km/h
